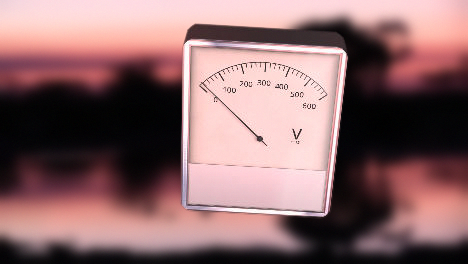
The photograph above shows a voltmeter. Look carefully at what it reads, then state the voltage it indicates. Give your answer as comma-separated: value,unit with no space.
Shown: 20,V
